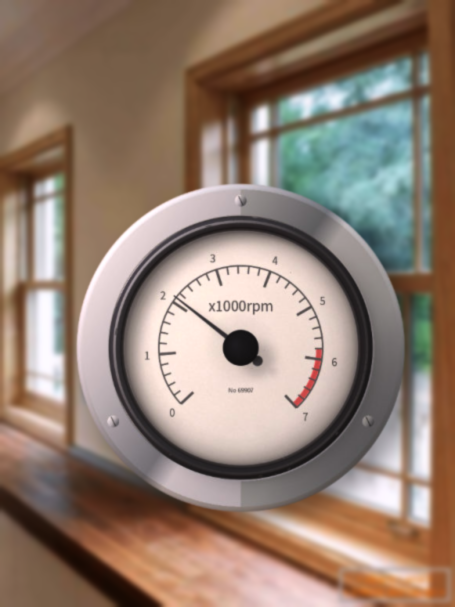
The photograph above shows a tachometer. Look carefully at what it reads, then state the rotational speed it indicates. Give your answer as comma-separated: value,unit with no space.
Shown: 2100,rpm
